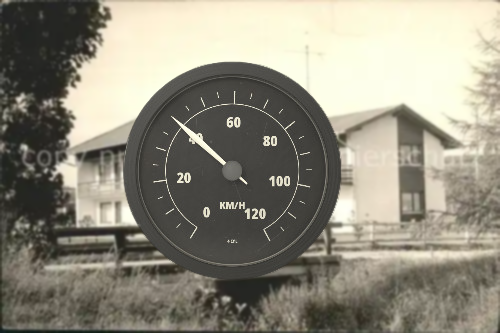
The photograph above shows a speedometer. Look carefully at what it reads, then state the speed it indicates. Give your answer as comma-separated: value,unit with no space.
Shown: 40,km/h
